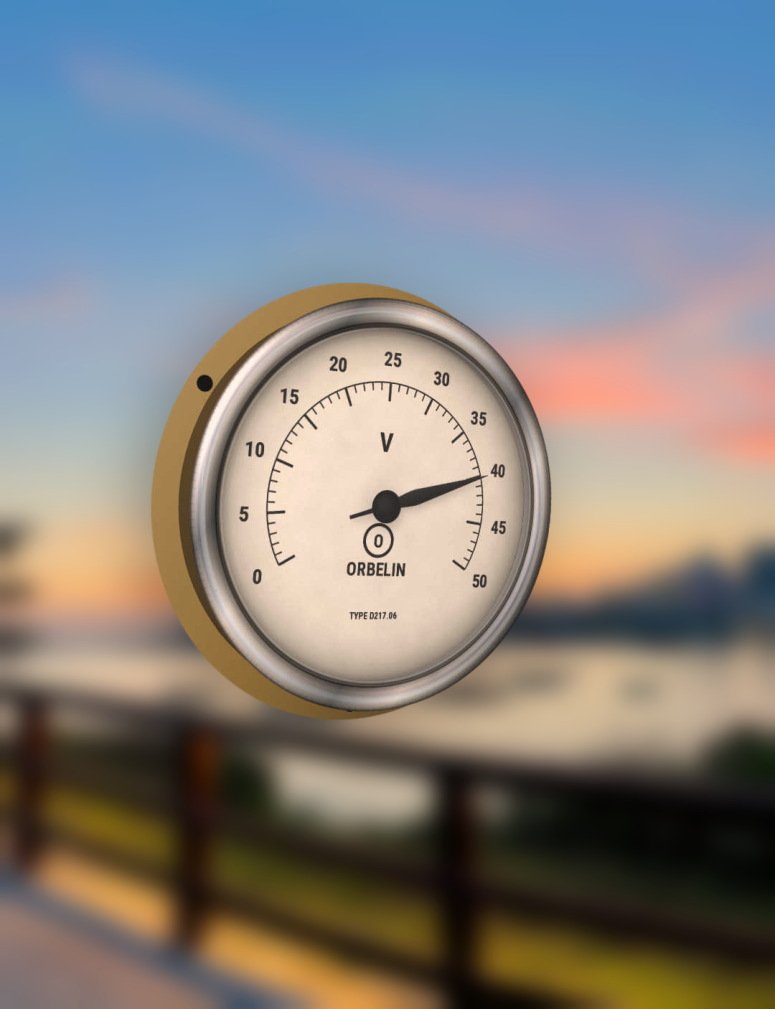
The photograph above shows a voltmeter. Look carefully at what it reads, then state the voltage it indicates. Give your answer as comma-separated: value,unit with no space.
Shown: 40,V
